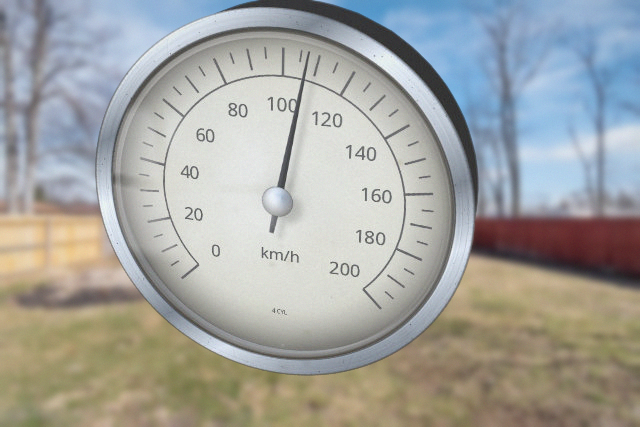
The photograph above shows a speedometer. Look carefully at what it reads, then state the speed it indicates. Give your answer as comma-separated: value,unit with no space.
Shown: 107.5,km/h
